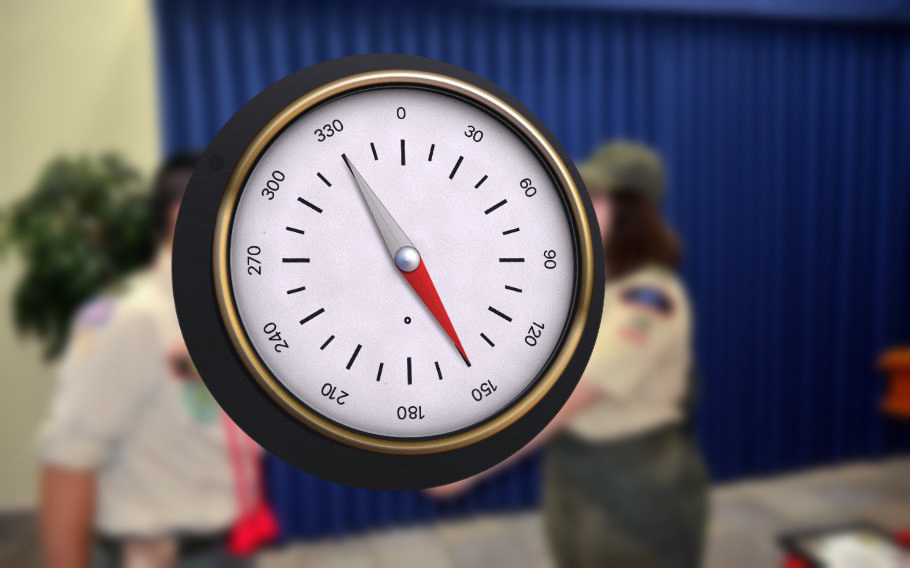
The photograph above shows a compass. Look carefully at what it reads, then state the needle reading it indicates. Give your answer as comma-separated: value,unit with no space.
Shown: 150,°
